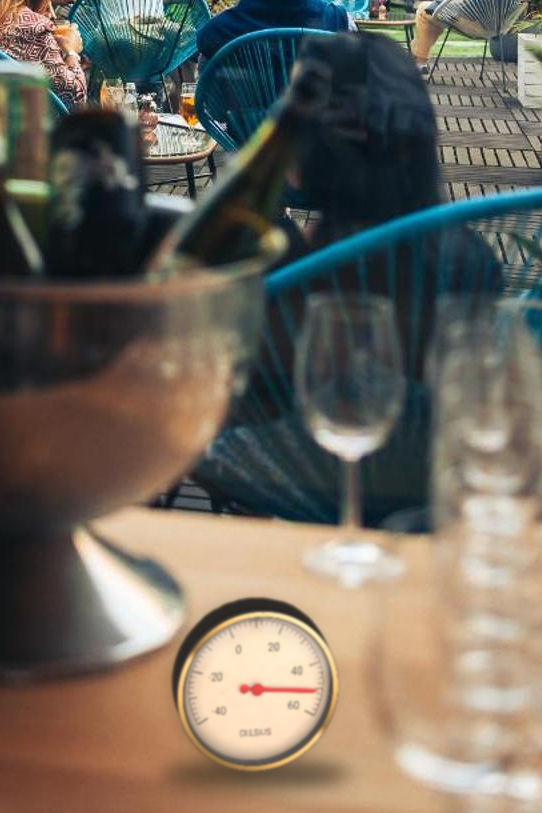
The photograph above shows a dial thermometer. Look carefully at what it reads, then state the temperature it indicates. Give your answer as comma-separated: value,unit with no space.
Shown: 50,°C
